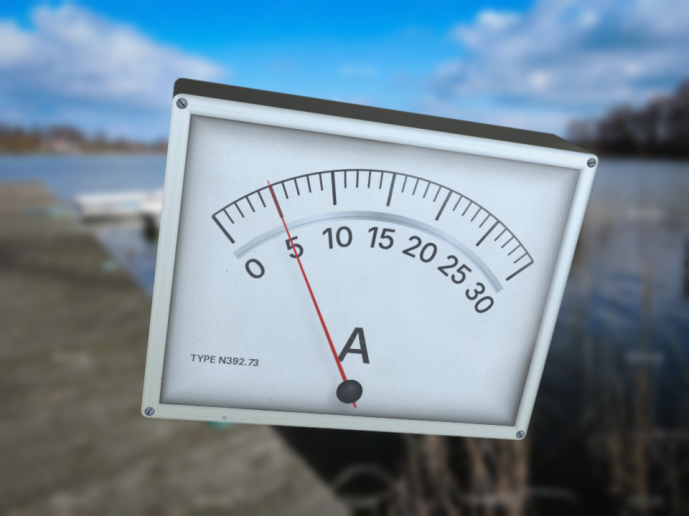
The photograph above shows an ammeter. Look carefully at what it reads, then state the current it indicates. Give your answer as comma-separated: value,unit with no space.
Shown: 5,A
